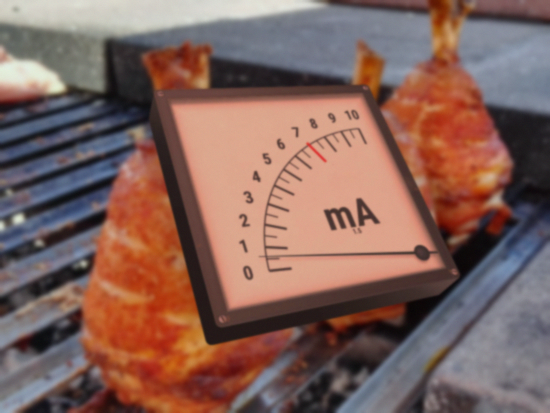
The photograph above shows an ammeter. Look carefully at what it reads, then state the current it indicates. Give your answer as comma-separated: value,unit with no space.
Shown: 0.5,mA
